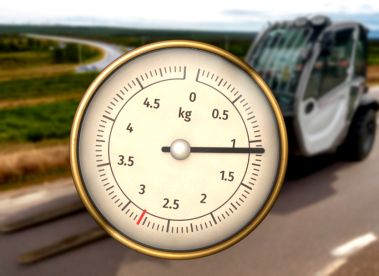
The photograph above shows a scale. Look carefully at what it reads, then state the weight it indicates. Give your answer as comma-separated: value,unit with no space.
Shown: 1.1,kg
